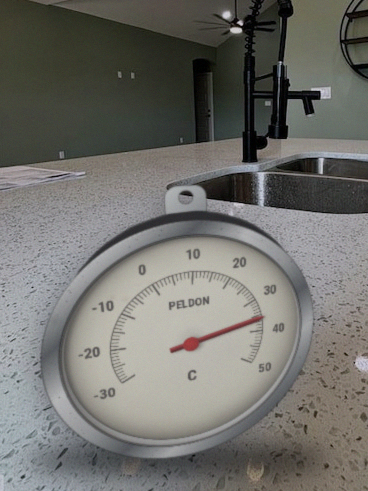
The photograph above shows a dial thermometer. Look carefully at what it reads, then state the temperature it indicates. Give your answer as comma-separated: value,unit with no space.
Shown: 35,°C
